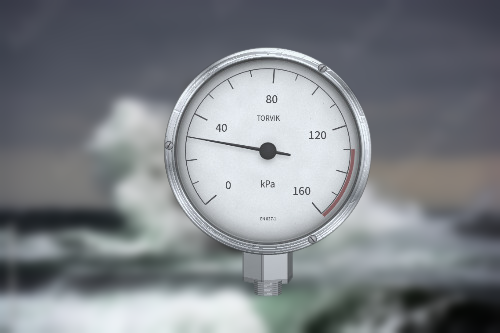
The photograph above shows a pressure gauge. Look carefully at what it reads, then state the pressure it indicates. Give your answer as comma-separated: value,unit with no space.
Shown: 30,kPa
